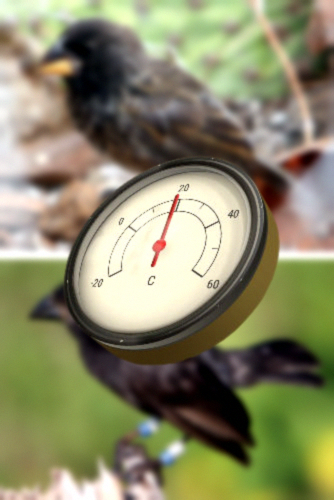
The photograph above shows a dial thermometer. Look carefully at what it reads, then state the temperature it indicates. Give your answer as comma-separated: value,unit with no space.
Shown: 20,°C
